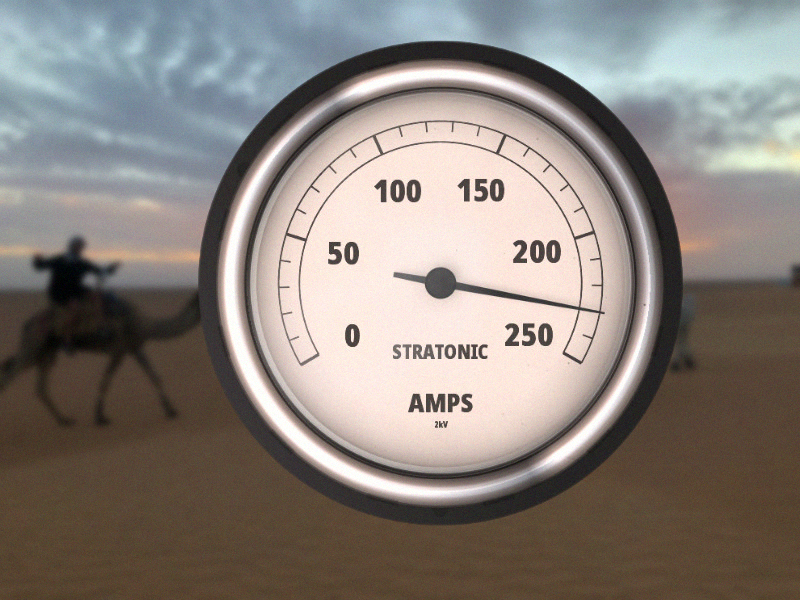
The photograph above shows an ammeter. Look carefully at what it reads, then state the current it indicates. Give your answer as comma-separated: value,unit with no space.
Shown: 230,A
